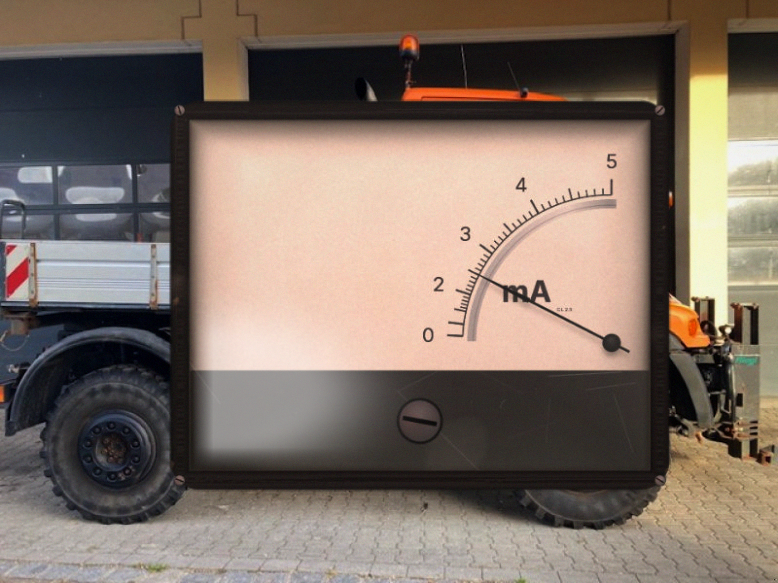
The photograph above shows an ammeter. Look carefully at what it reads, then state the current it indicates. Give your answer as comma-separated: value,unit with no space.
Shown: 2.5,mA
